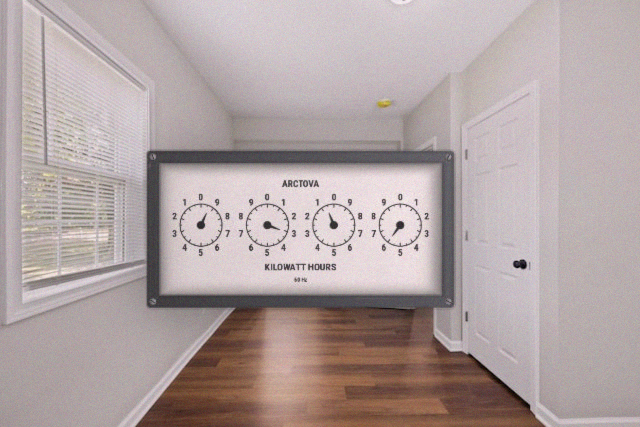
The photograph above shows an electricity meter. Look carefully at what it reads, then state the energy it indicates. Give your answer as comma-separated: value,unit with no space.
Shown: 9306,kWh
